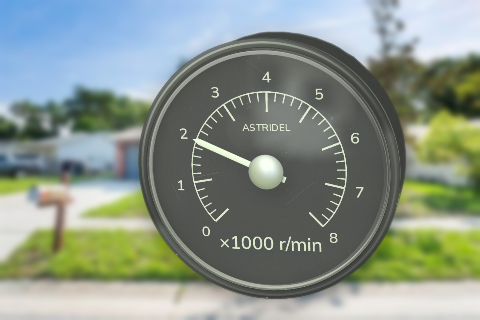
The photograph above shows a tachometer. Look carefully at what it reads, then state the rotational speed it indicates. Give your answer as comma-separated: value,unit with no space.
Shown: 2000,rpm
